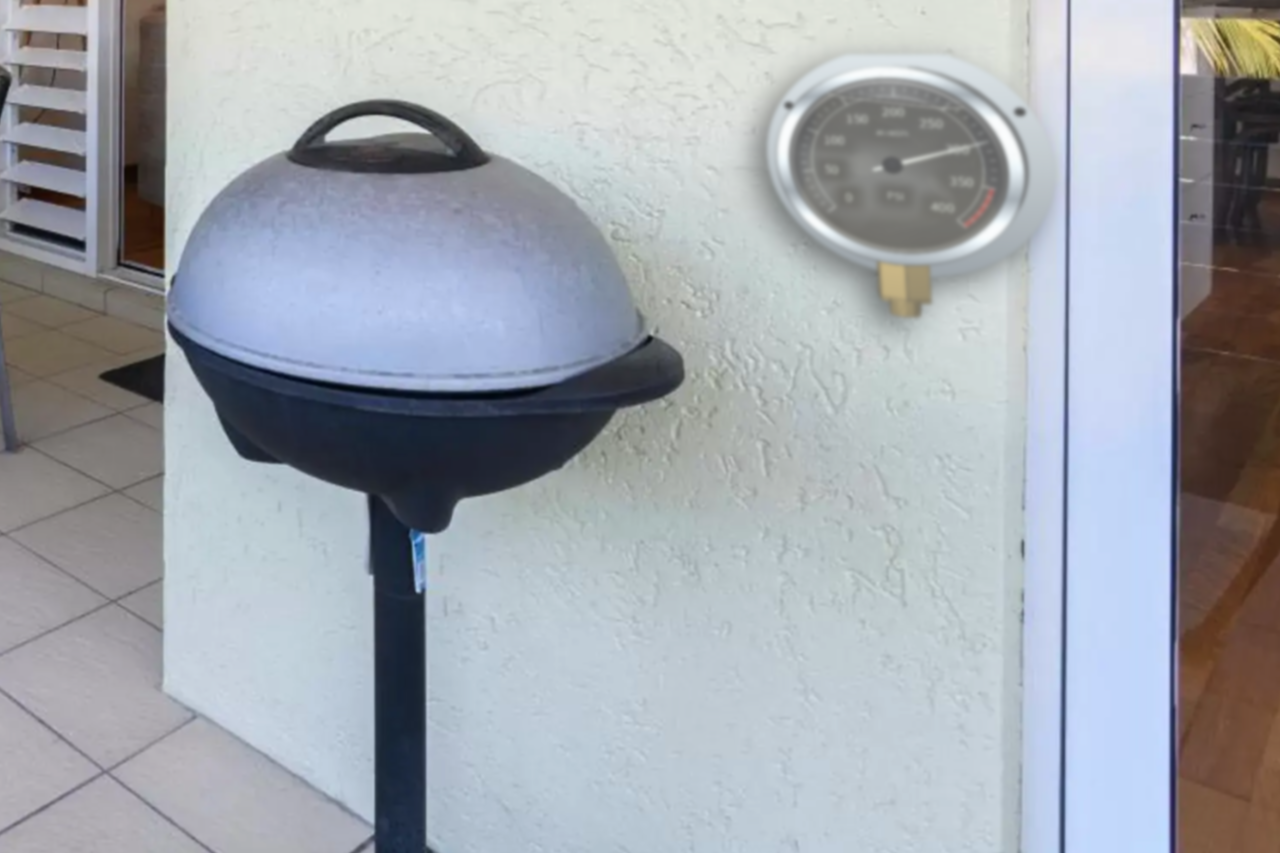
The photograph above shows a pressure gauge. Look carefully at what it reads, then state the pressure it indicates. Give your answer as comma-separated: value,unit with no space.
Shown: 300,psi
